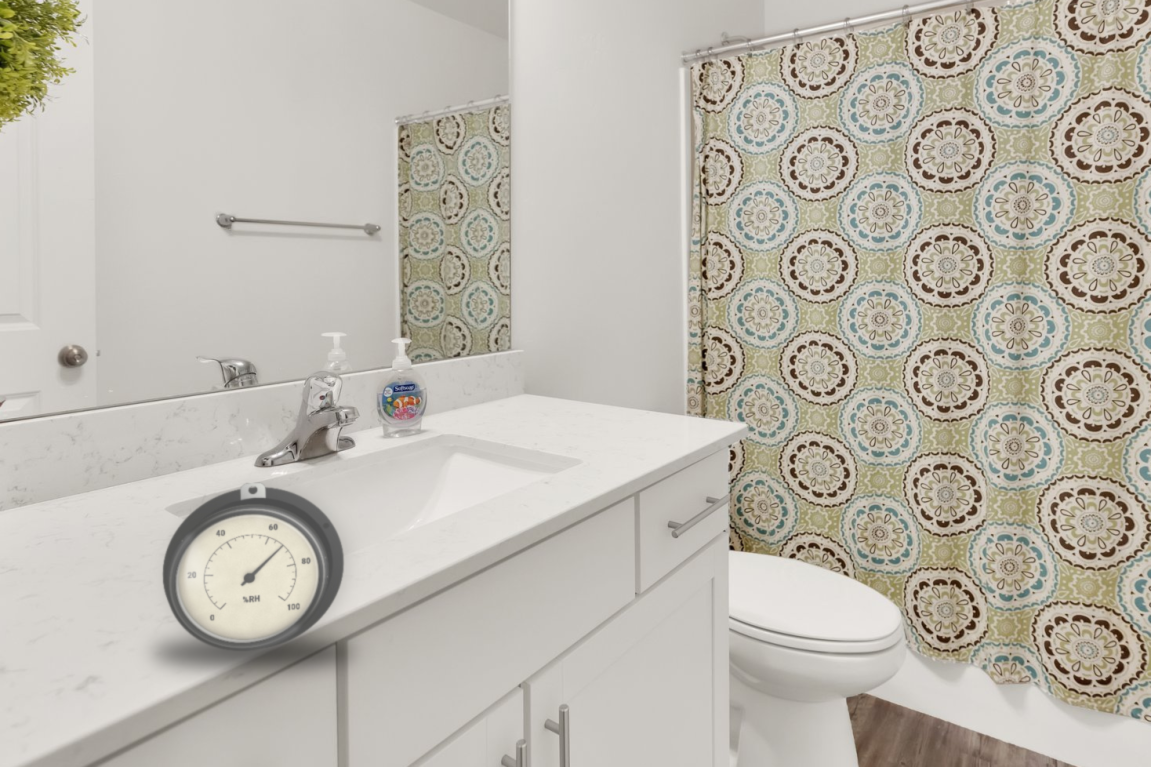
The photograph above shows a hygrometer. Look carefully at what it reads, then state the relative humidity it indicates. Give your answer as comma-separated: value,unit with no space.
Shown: 68,%
